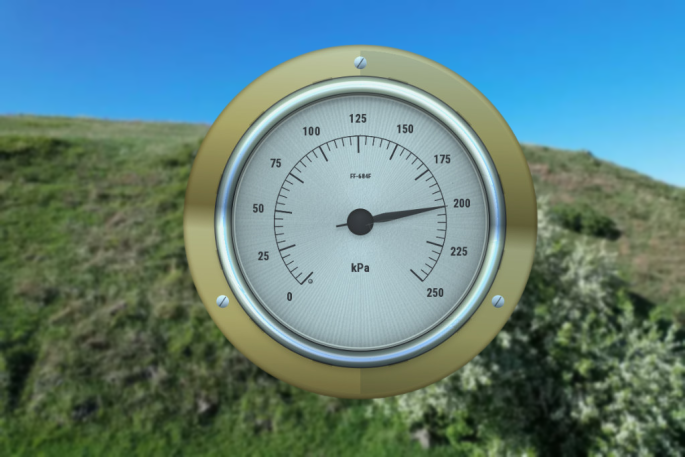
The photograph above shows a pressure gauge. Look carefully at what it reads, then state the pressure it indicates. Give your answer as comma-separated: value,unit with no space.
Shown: 200,kPa
